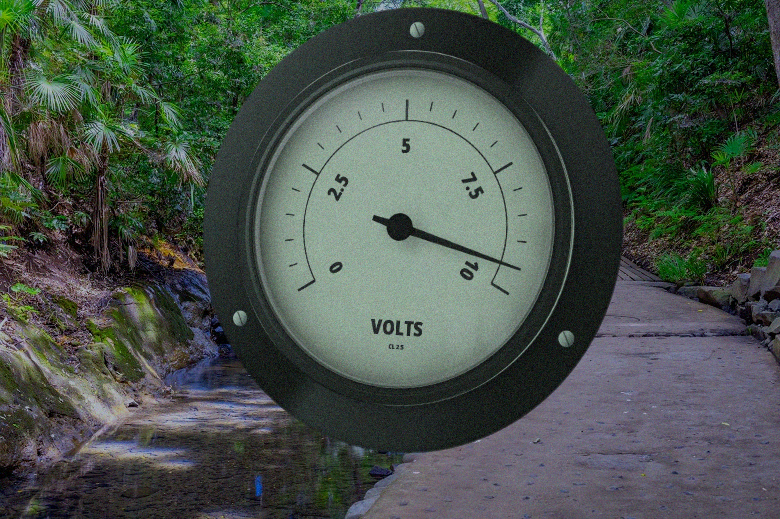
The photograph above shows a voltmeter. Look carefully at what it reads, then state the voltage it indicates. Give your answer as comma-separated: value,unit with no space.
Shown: 9.5,V
